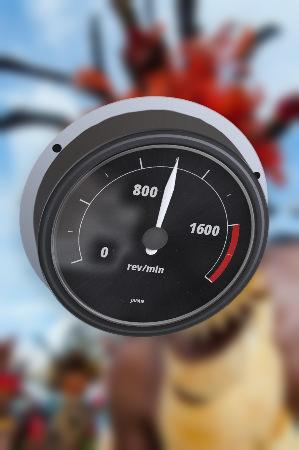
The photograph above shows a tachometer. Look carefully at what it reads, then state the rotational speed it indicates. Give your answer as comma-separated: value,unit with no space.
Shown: 1000,rpm
